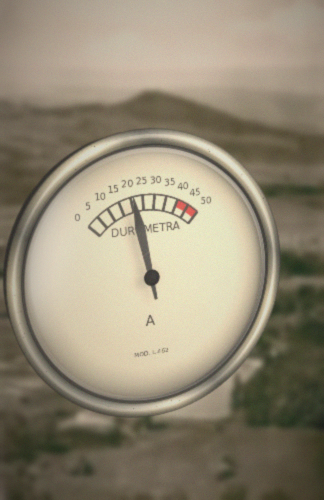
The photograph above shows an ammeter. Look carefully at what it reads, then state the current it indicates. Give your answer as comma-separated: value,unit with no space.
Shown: 20,A
